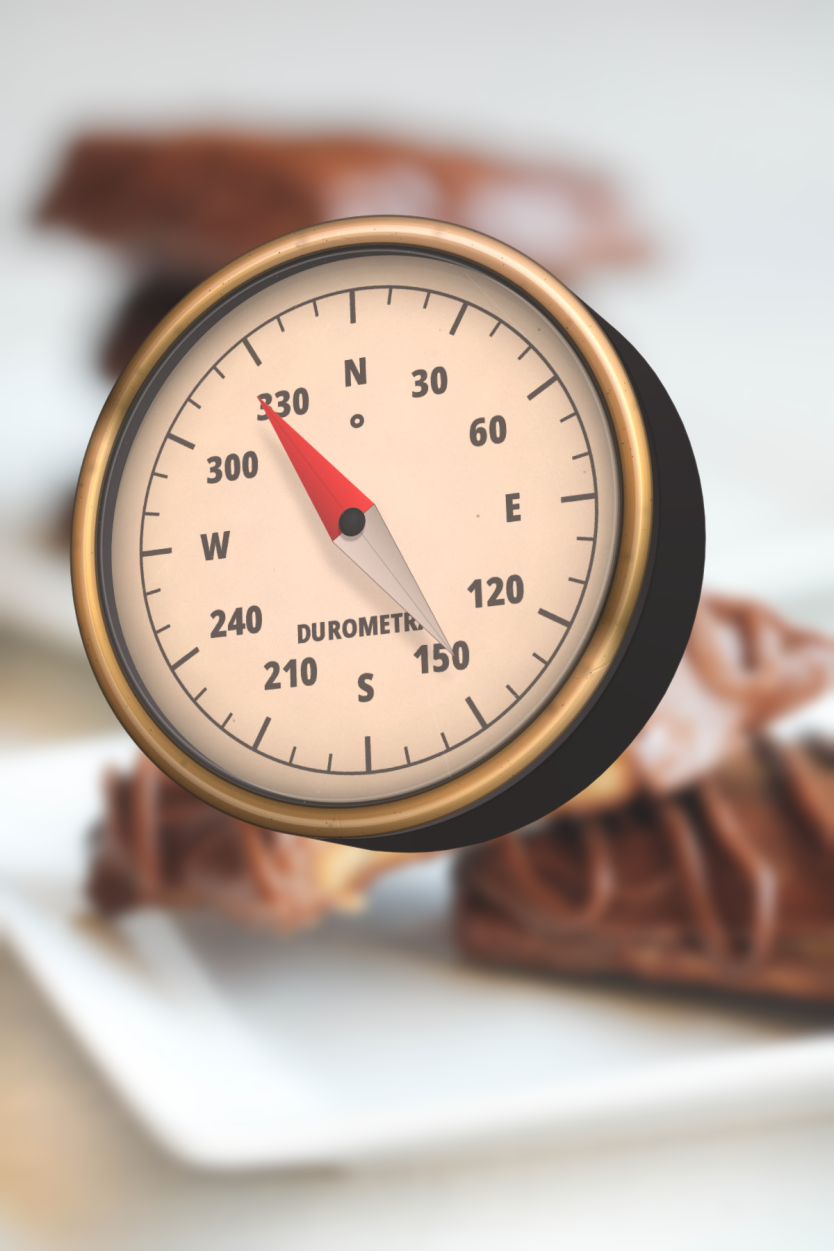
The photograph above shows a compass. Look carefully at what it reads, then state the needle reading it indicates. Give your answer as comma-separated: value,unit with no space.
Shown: 325,°
